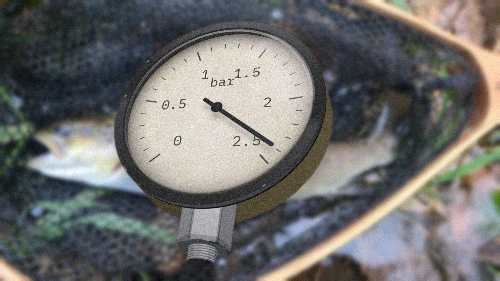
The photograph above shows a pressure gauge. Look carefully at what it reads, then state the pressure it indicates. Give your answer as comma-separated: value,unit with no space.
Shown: 2.4,bar
